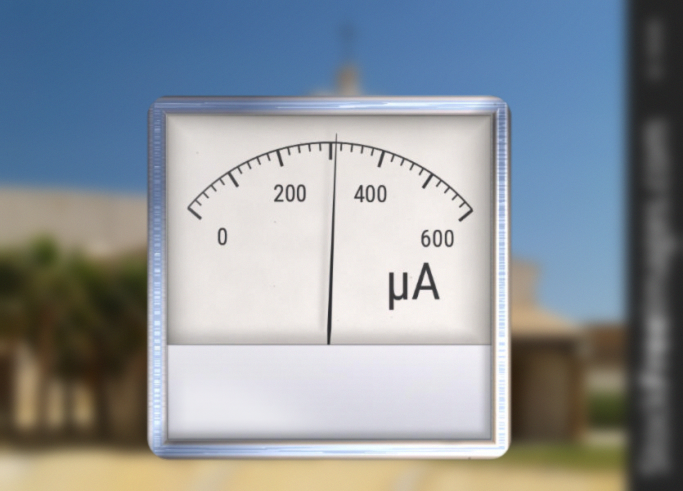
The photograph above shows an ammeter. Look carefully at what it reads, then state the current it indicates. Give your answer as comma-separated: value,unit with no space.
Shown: 310,µA
